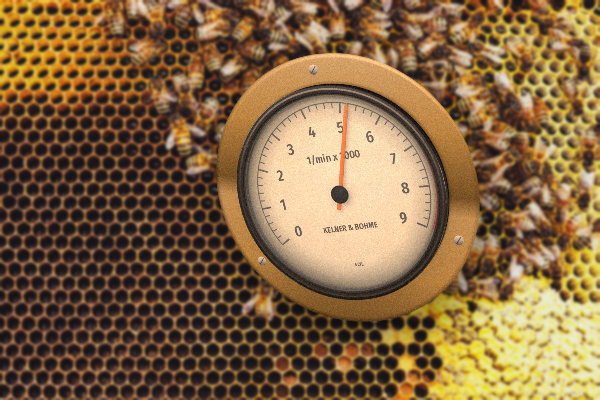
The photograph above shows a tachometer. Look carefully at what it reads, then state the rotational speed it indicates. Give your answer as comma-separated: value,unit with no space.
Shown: 5200,rpm
